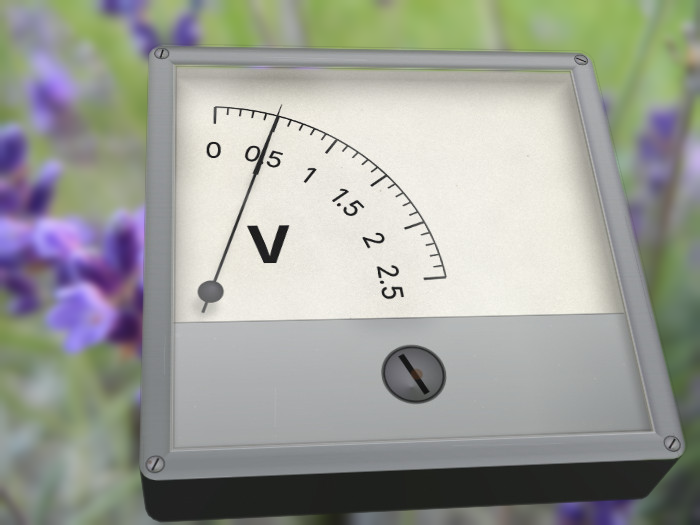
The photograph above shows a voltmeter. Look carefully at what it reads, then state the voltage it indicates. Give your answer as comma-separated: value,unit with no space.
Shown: 0.5,V
